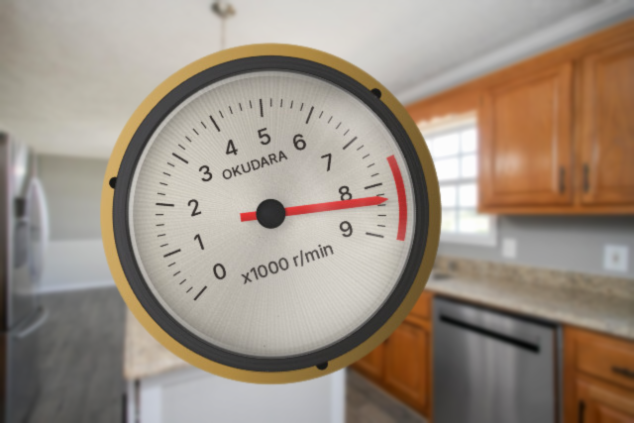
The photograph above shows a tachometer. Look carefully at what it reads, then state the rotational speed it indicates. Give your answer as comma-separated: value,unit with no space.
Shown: 8300,rpm
